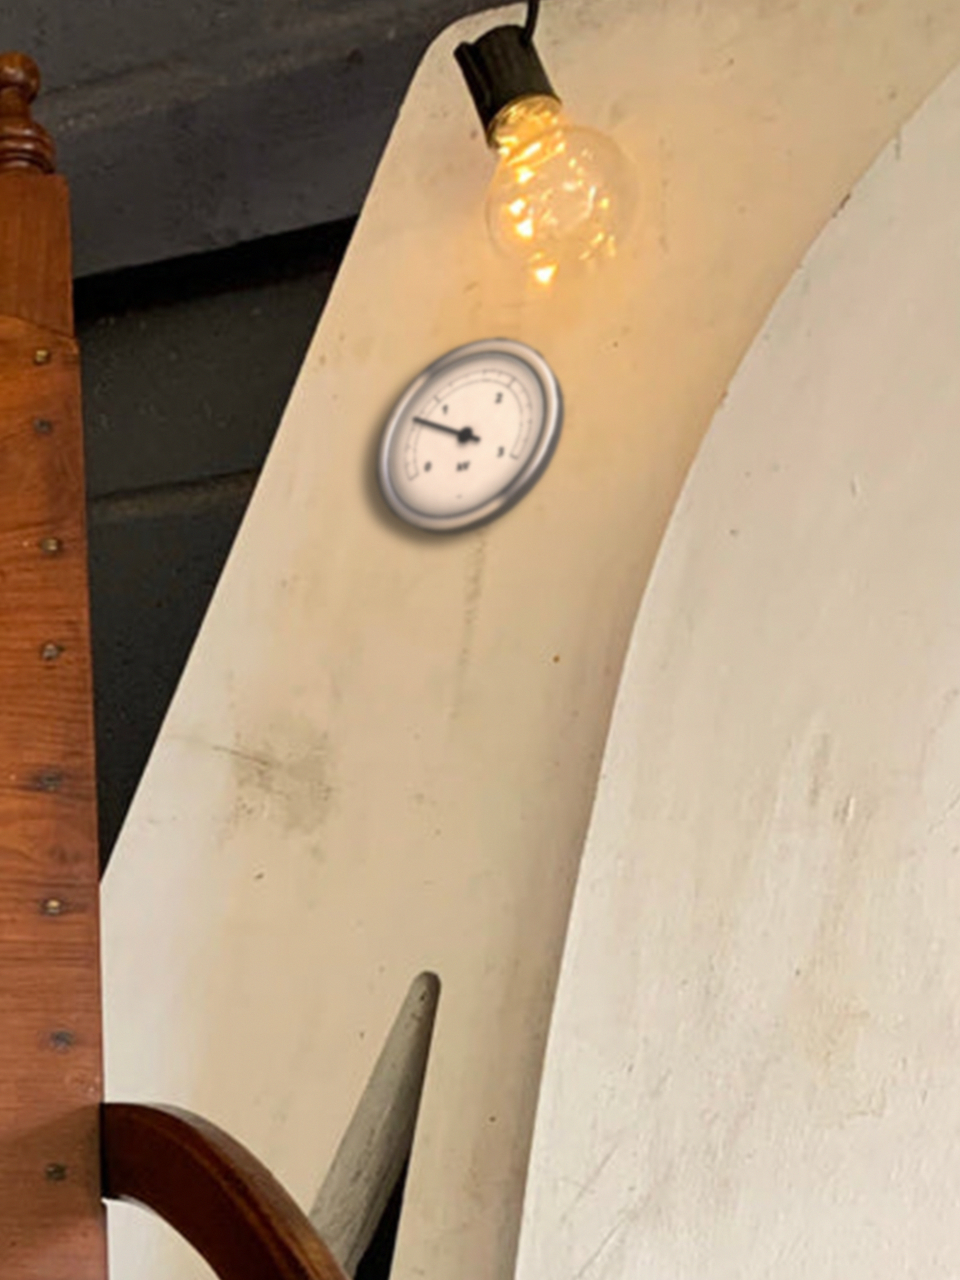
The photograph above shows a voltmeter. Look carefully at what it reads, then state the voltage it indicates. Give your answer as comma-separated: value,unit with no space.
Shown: 0.7,kV
